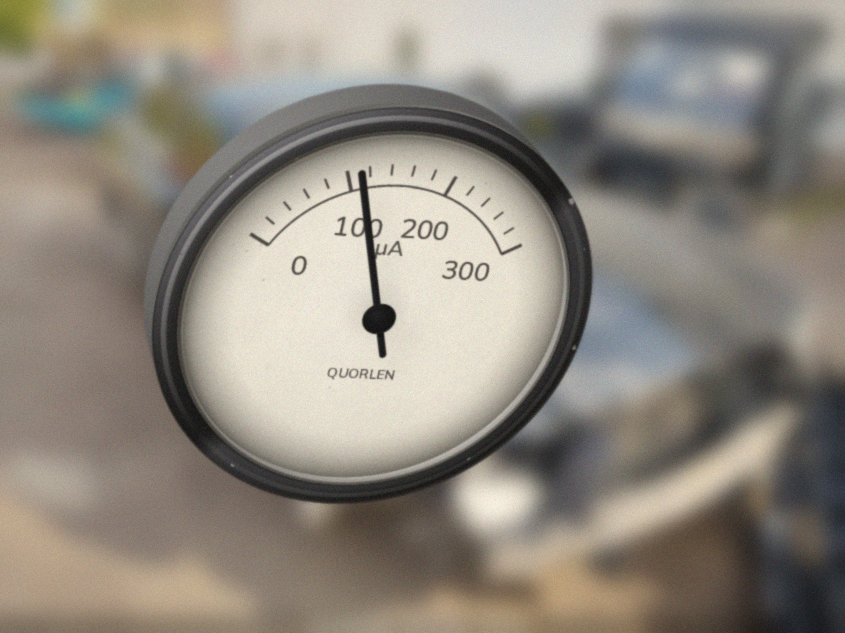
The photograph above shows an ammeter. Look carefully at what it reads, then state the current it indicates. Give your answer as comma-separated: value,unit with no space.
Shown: 110,µA
